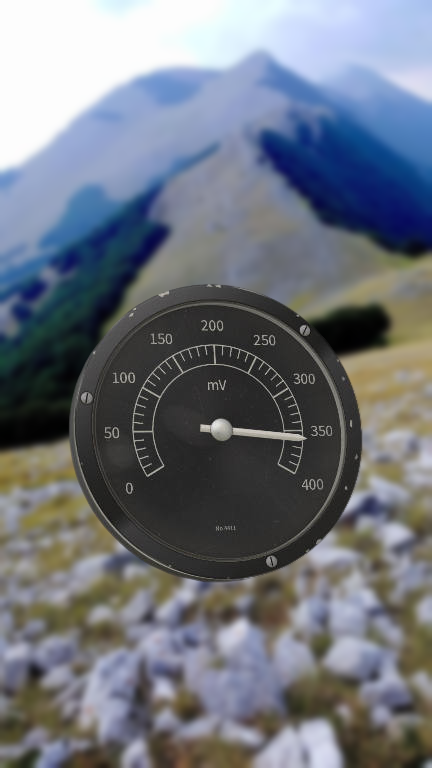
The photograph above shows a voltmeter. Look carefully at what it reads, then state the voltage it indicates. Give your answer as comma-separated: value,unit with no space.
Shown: 360,mV
